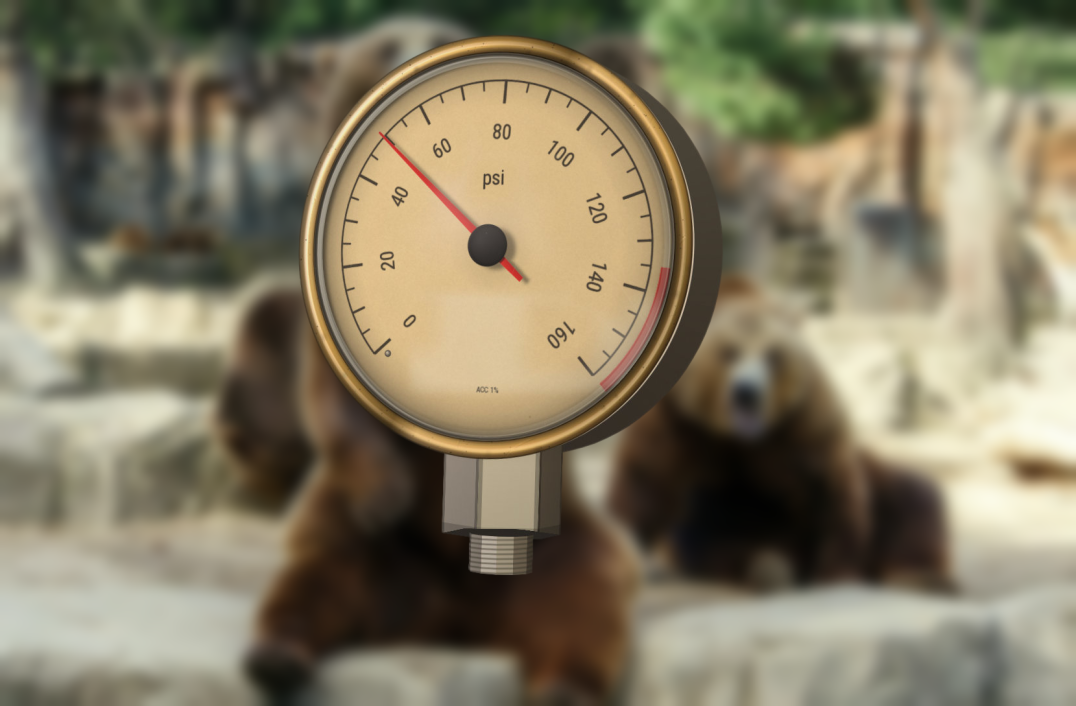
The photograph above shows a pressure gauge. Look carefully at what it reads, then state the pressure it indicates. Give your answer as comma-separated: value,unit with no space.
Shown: 50,psi
